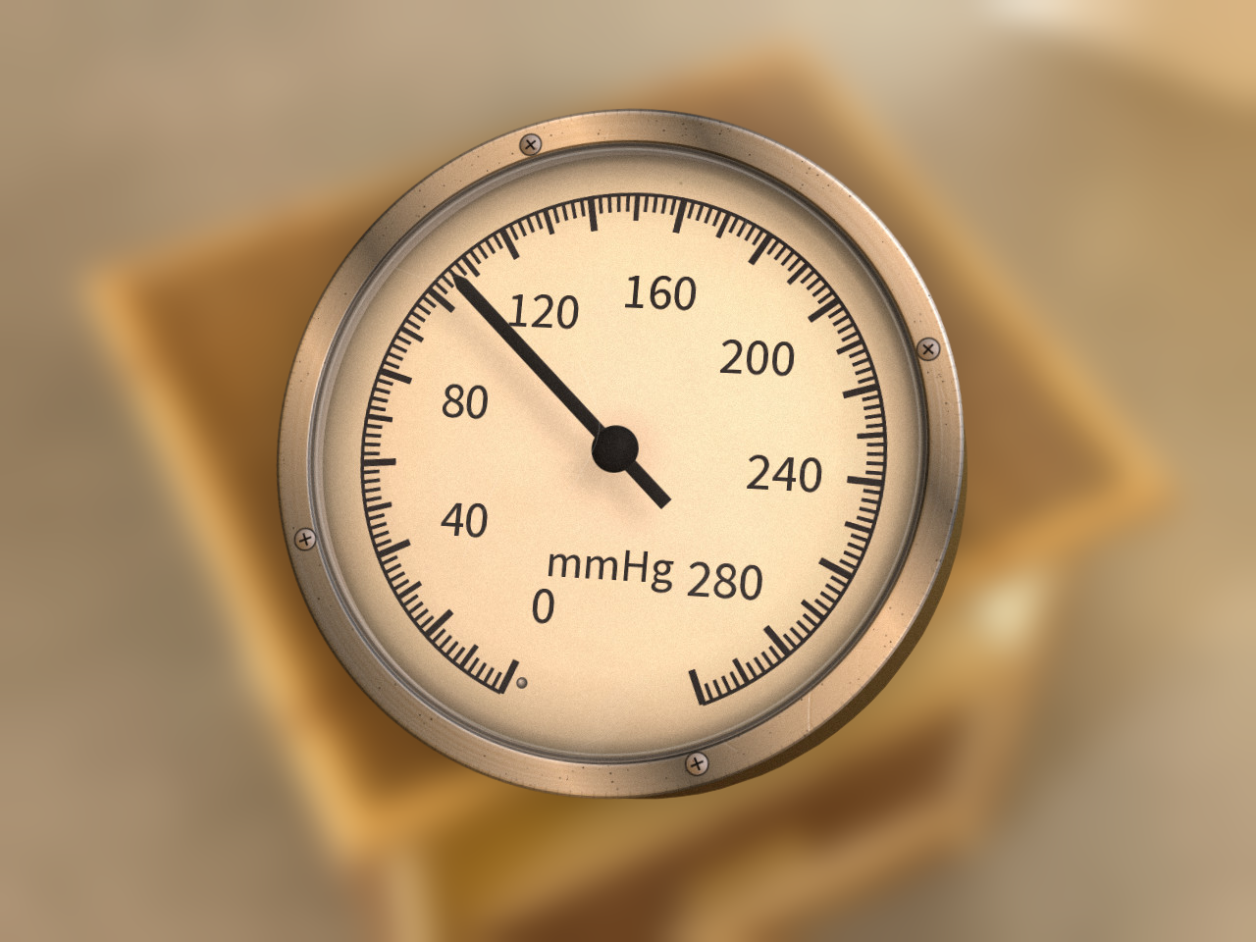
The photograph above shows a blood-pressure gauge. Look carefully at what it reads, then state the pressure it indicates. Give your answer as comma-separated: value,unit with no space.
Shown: 106,mmHg
